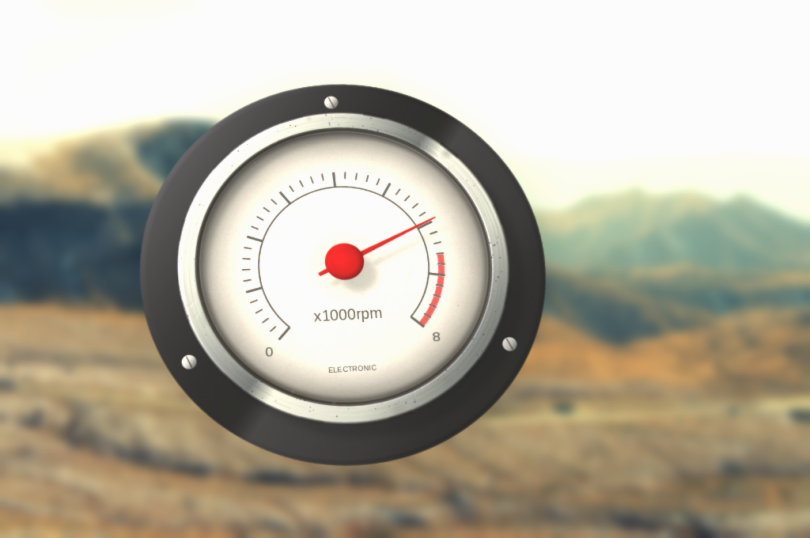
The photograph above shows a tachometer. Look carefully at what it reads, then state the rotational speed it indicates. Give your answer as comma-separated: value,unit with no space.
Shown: 6000,rpm
